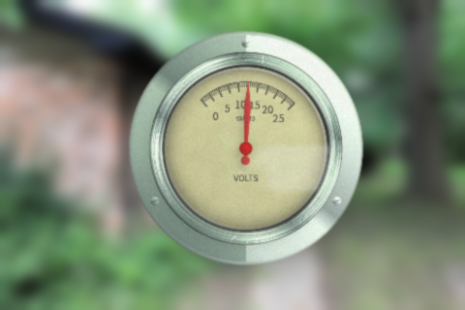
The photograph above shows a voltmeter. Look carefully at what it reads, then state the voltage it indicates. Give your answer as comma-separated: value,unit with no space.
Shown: 12.5,V
